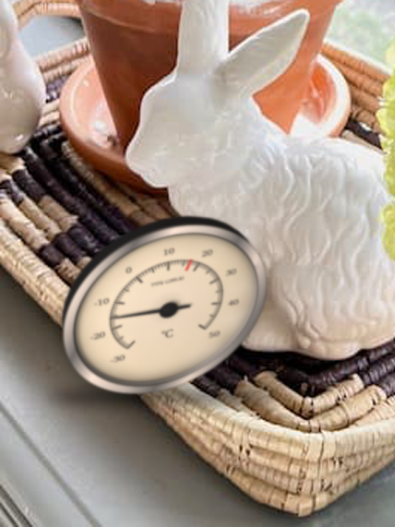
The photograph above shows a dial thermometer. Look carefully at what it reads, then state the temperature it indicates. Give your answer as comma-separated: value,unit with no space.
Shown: -15,°C
